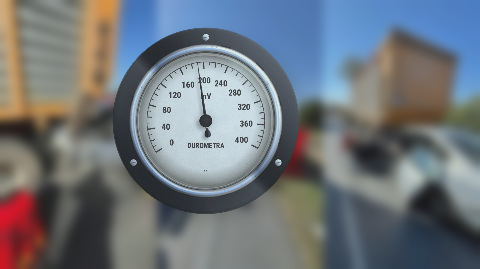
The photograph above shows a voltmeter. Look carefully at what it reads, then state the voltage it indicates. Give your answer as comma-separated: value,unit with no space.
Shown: 190,mV
